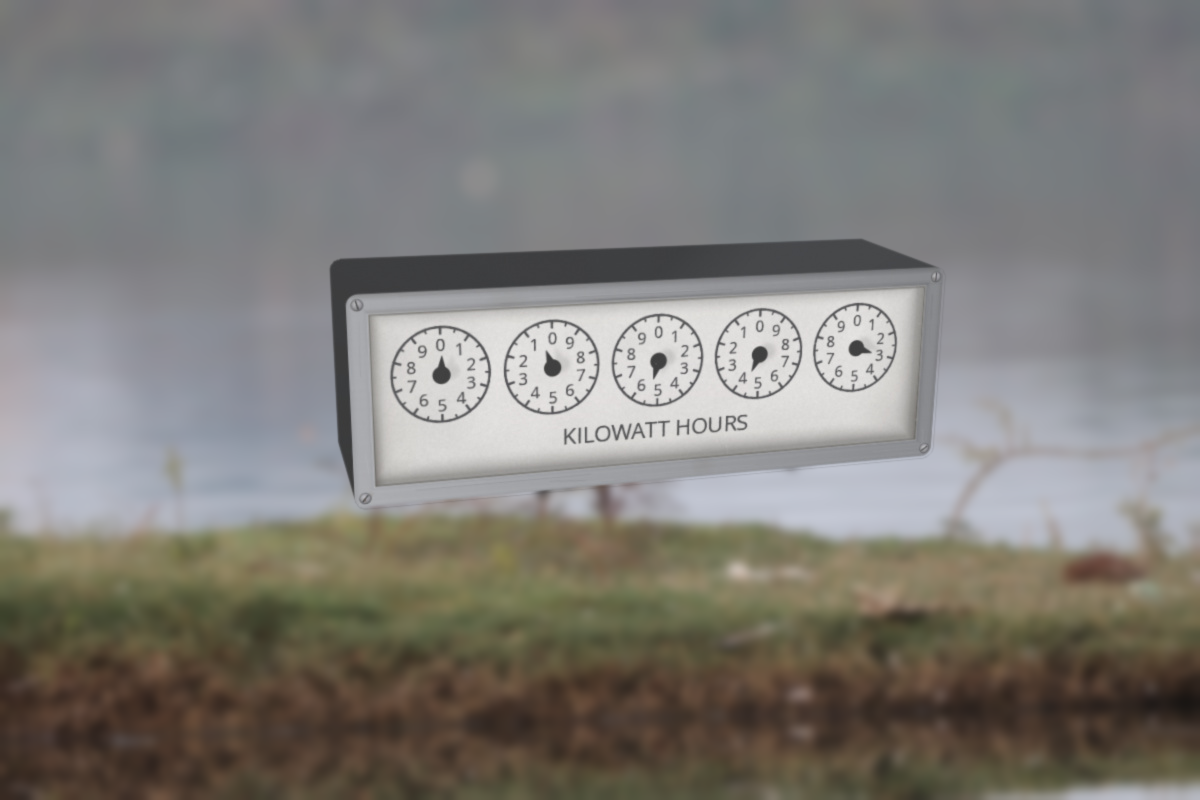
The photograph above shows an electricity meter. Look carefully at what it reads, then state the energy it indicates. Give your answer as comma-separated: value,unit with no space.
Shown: 543,kWh
